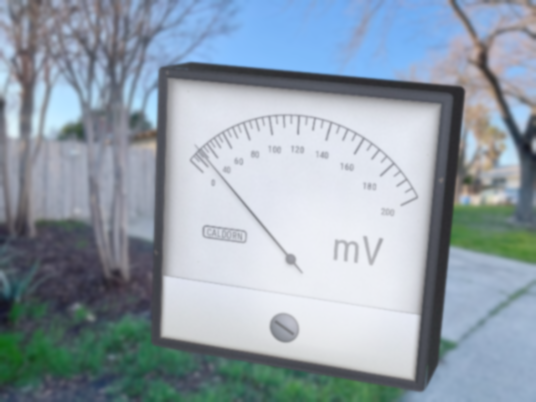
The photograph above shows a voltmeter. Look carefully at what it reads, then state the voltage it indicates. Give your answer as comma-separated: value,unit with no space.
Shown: 30,mV
